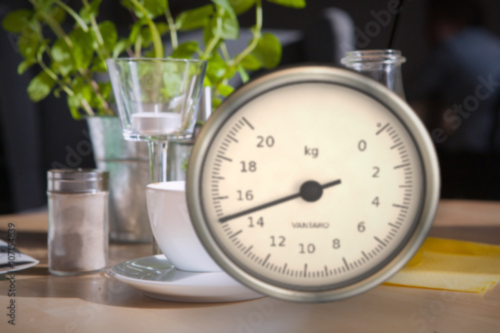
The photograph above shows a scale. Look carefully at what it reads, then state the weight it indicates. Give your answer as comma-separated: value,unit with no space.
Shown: 15,kg
